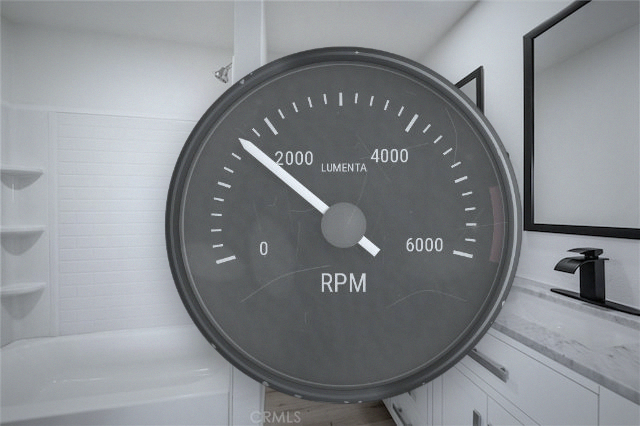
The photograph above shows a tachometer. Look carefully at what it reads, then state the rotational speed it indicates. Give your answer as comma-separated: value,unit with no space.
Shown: 1600,rpm
